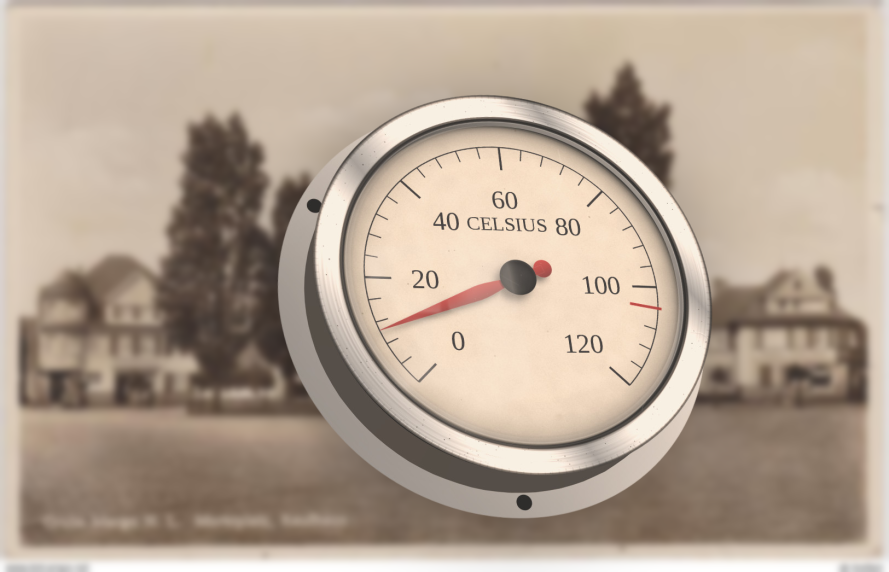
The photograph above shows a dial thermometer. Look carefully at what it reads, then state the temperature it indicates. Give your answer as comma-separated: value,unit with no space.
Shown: 10,°C
